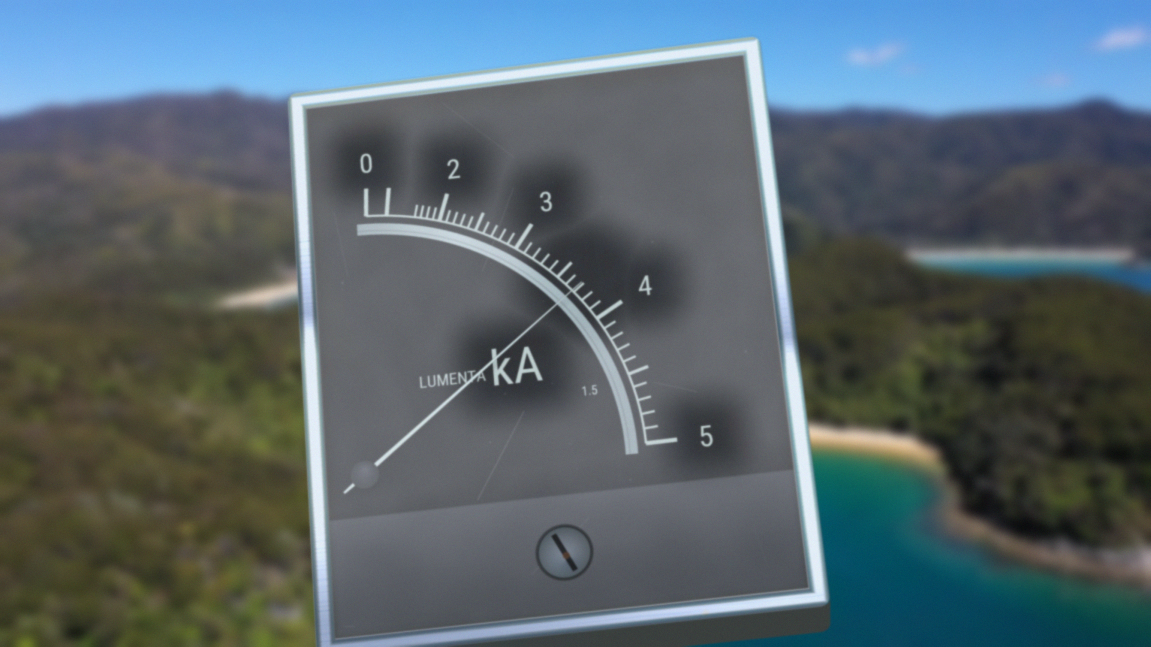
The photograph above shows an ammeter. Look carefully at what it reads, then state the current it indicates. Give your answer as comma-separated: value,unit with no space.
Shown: 3.7,kA
